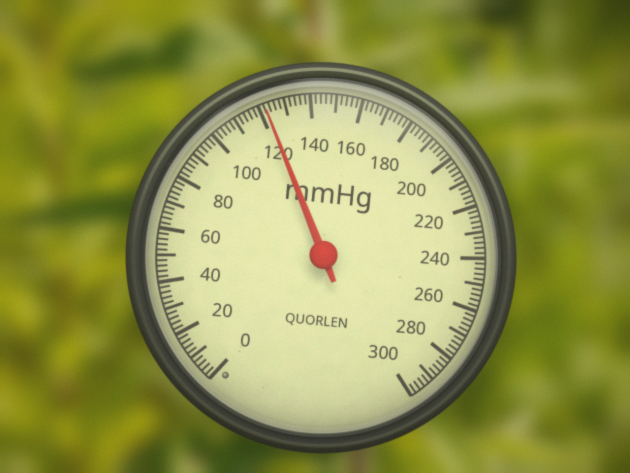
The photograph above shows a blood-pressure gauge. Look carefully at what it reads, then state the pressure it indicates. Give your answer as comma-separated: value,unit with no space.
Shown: 122,mmHg
